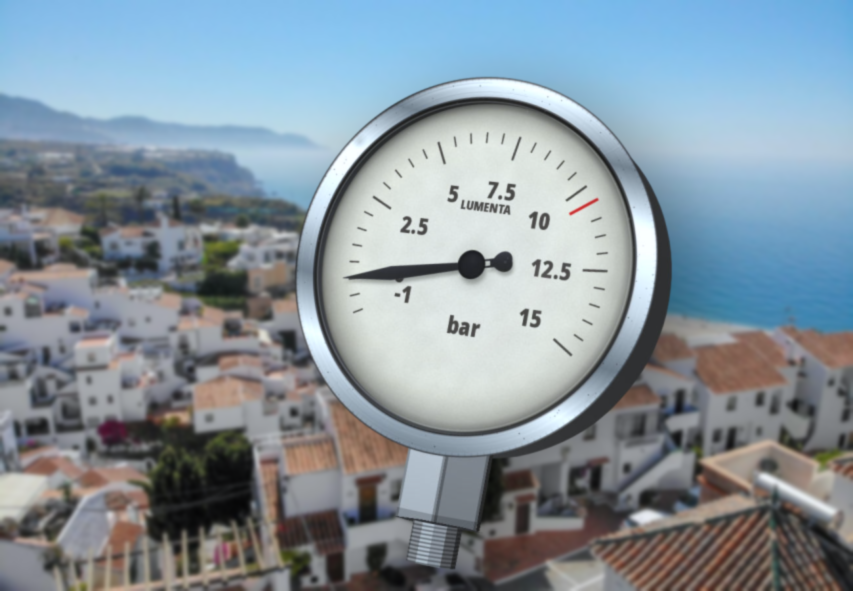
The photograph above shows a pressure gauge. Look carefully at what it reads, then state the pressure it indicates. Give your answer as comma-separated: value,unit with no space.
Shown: 0,bar
